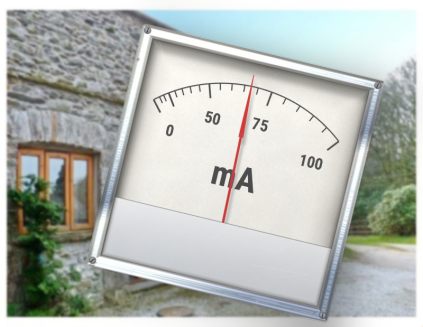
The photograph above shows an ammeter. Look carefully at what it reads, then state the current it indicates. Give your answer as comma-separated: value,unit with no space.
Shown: 67.5,mA
